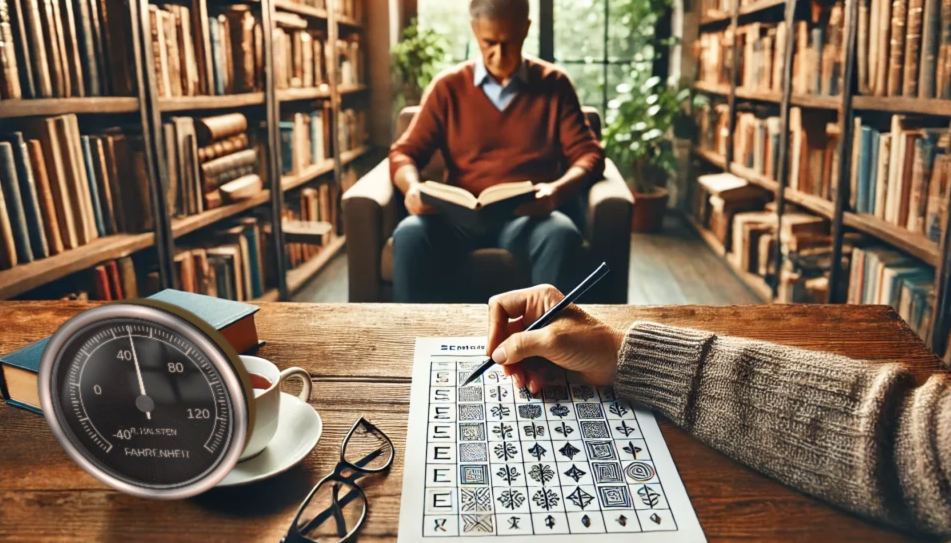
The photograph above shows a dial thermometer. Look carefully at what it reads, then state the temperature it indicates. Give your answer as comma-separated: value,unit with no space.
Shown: 50,°F
